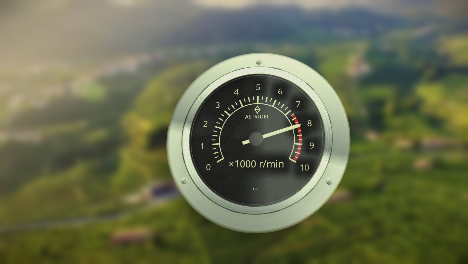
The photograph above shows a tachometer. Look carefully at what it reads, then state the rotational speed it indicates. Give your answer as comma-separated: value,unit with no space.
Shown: 8000,rpm
